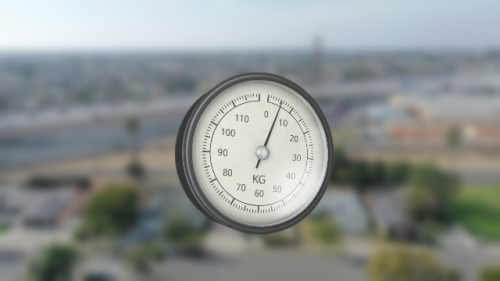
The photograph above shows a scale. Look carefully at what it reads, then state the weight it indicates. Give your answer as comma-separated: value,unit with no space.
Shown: 5,kg
